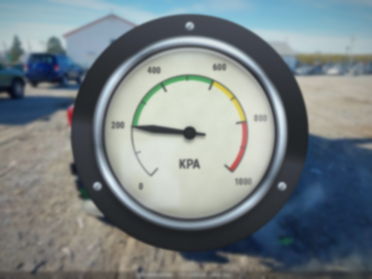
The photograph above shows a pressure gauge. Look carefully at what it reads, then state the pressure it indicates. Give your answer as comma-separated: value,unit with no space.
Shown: 200,kPa
